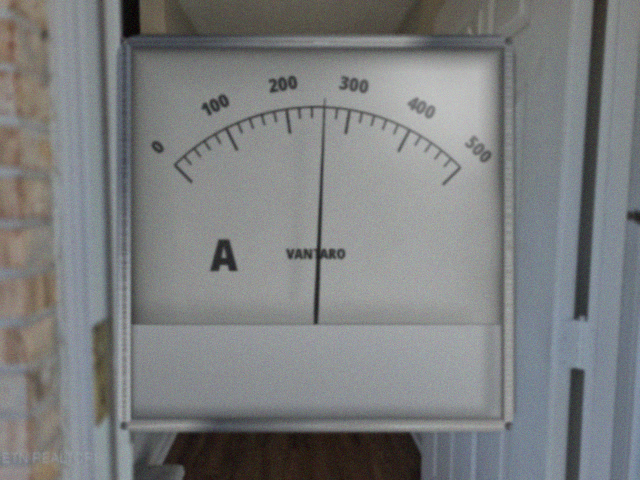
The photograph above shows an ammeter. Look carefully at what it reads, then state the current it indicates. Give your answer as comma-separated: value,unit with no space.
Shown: 260,A
